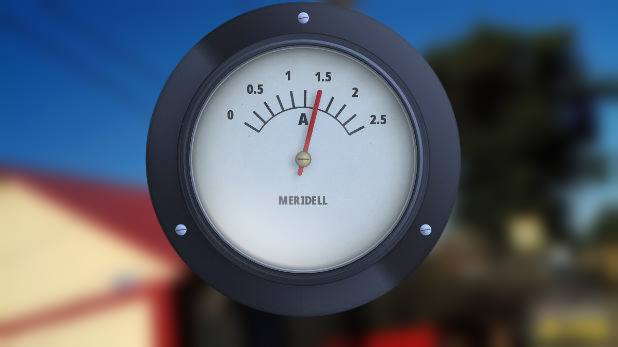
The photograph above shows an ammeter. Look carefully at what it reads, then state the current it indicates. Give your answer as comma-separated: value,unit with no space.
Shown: 1.5,A
